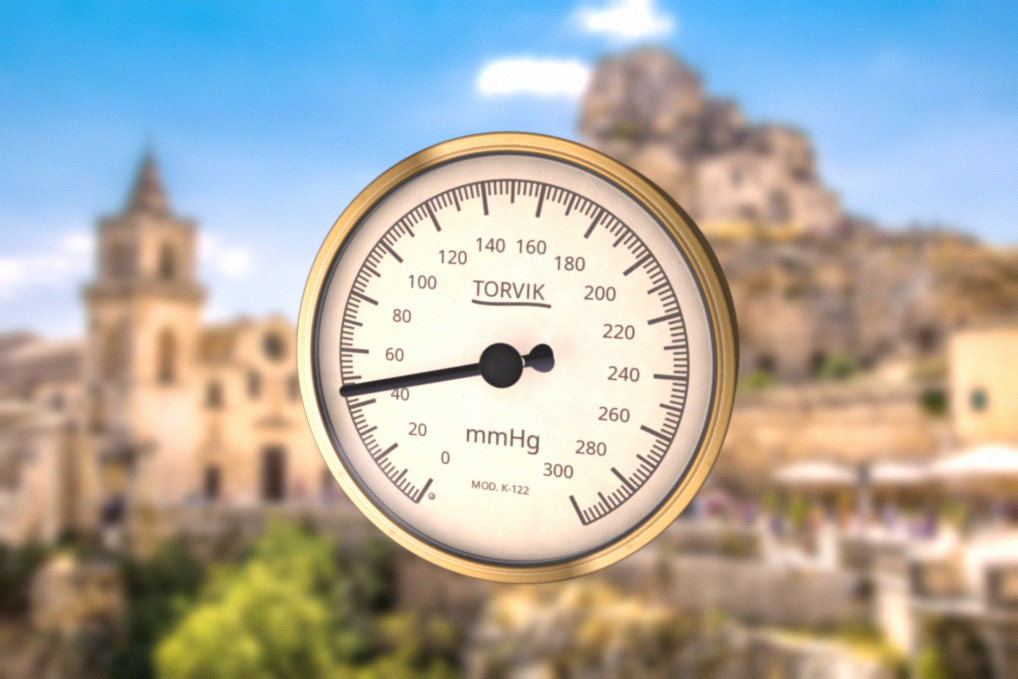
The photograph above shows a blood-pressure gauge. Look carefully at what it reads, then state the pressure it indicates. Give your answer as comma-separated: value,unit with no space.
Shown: 46,mmHg
